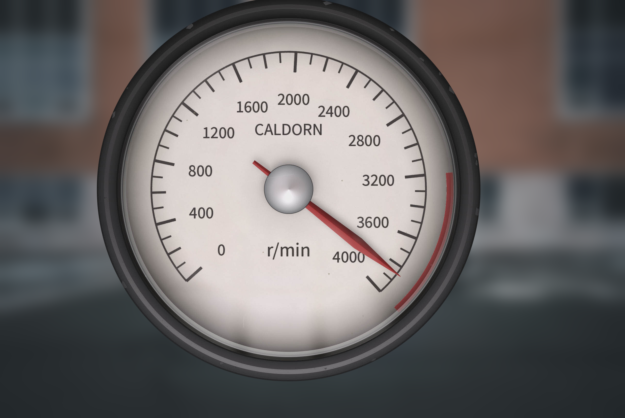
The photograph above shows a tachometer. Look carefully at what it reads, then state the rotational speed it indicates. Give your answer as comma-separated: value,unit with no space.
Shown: 3850,rpm
